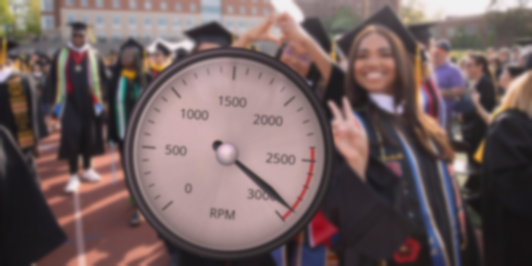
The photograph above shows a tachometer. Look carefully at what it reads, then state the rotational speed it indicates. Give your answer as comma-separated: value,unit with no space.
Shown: 2900,rpm
